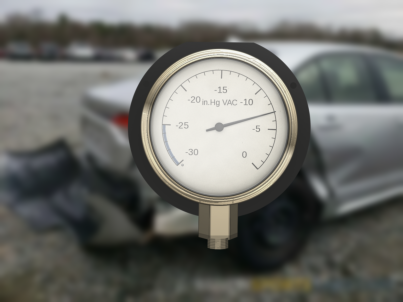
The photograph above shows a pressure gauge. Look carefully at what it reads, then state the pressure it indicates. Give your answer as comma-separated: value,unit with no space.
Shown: -7,inHg
